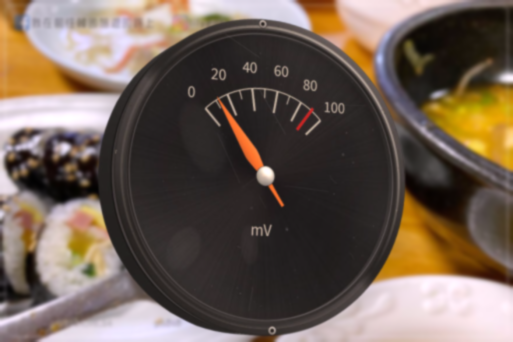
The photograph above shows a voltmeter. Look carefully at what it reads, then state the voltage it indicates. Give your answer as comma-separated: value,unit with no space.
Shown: 10,mV
